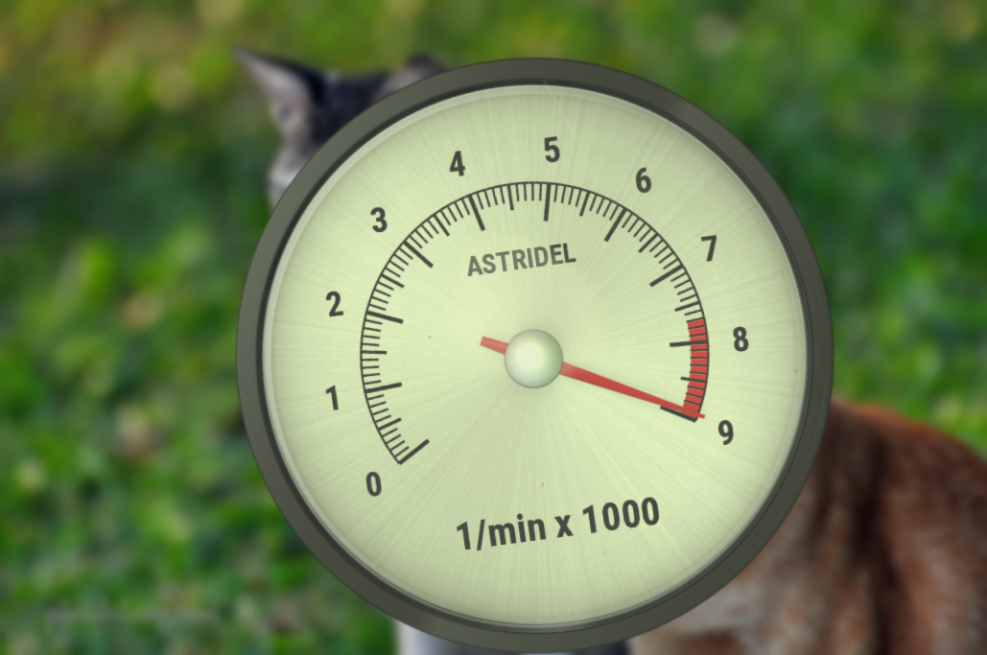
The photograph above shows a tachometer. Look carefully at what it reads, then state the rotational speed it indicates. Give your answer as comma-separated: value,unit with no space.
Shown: 8900,rpm
